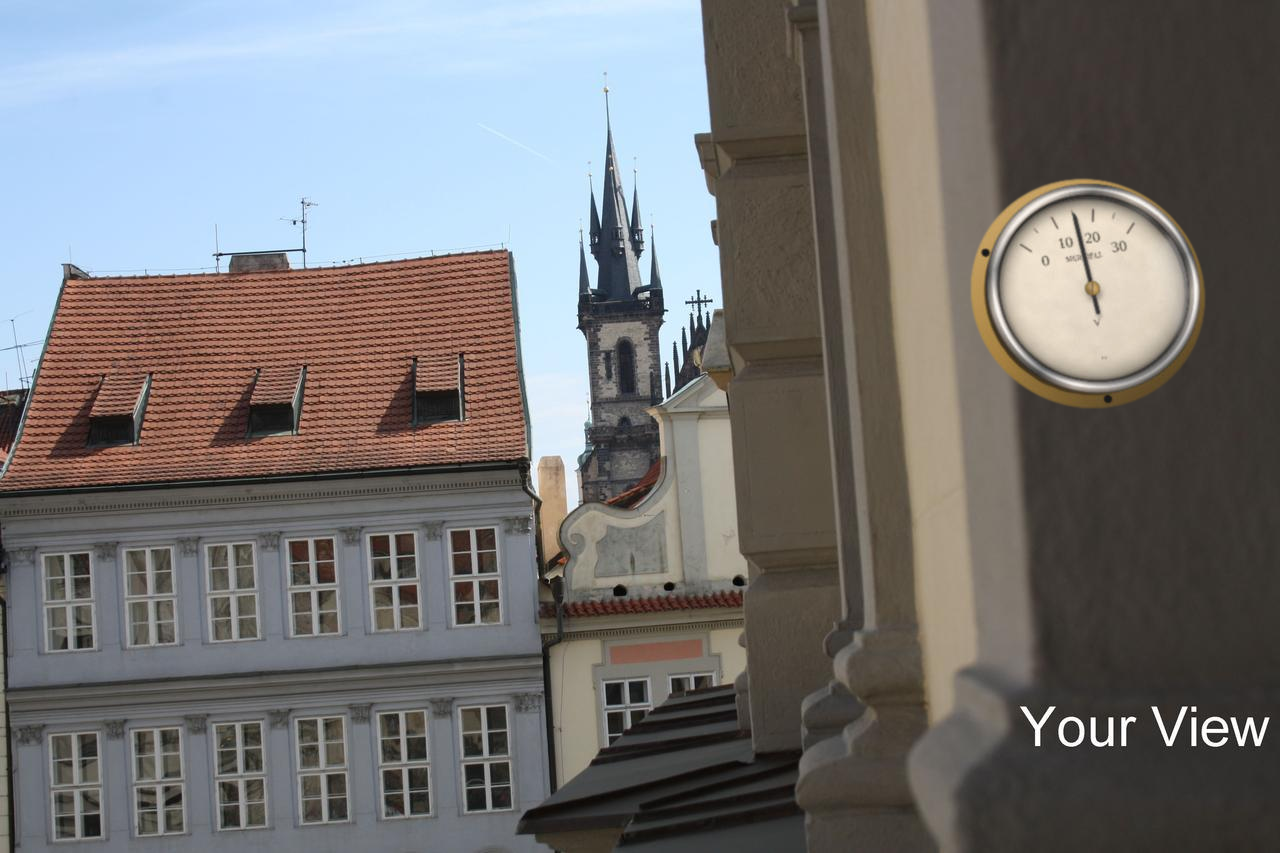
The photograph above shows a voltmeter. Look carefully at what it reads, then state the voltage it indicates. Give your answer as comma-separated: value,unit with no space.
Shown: 15,V
